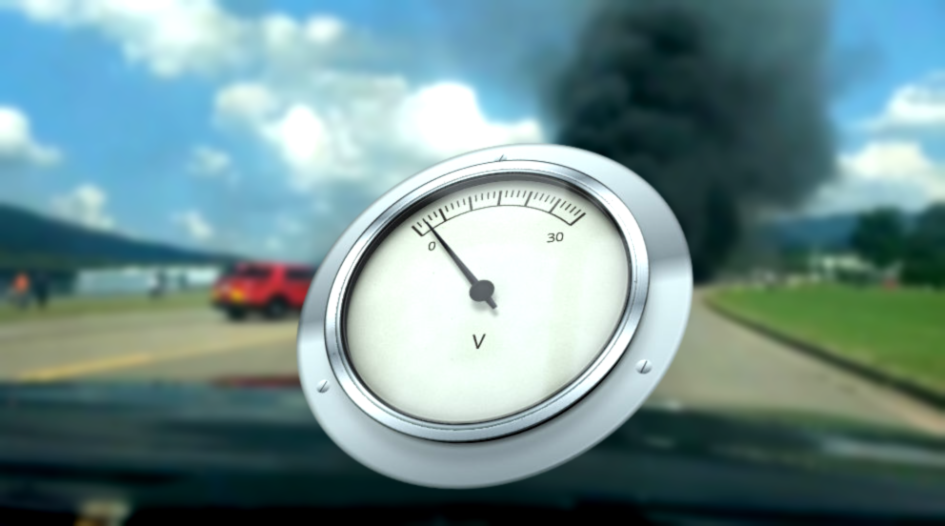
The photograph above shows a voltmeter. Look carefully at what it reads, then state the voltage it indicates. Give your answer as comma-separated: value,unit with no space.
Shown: 2,V
